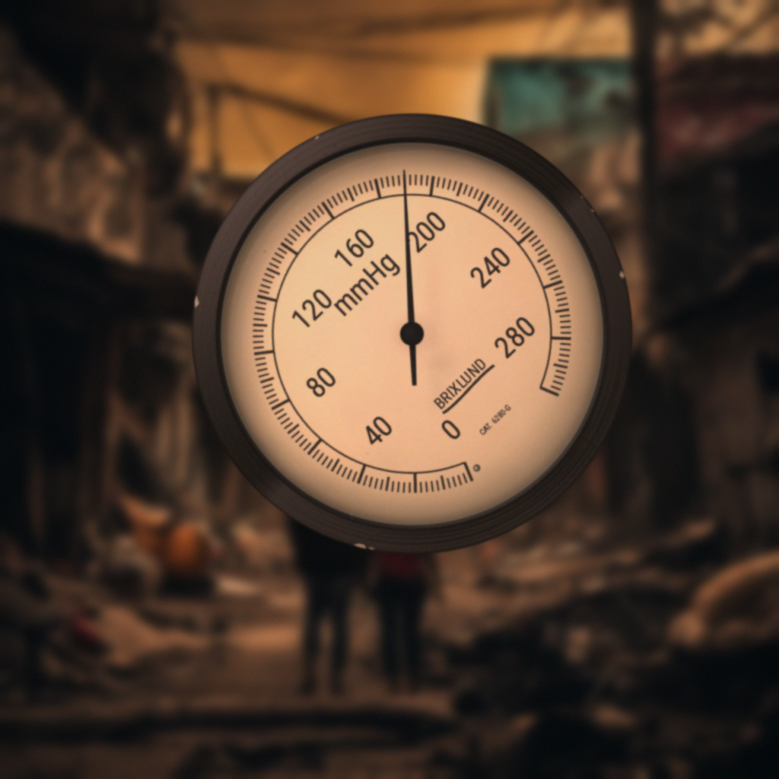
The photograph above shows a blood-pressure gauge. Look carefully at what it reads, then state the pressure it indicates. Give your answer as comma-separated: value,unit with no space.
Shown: 190,mmHg
